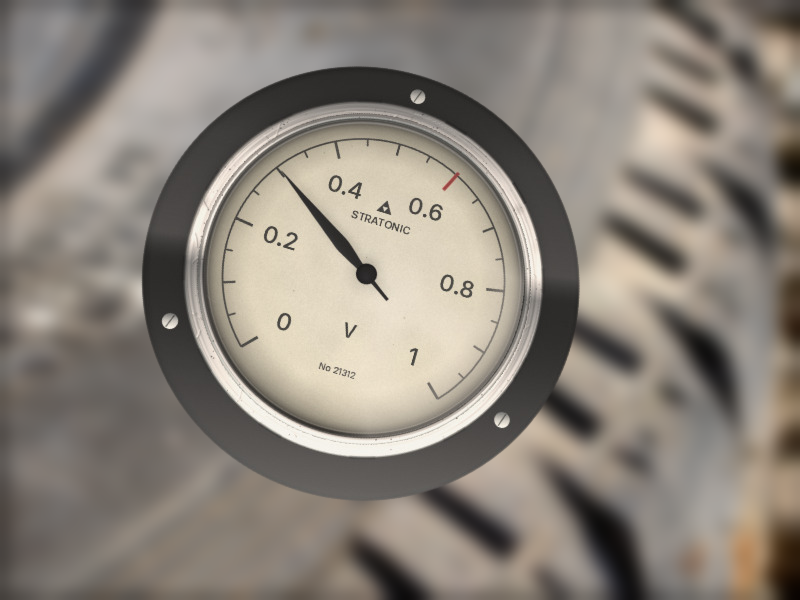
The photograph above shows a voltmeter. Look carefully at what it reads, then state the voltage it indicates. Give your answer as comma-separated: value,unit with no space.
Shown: 0.3,V
